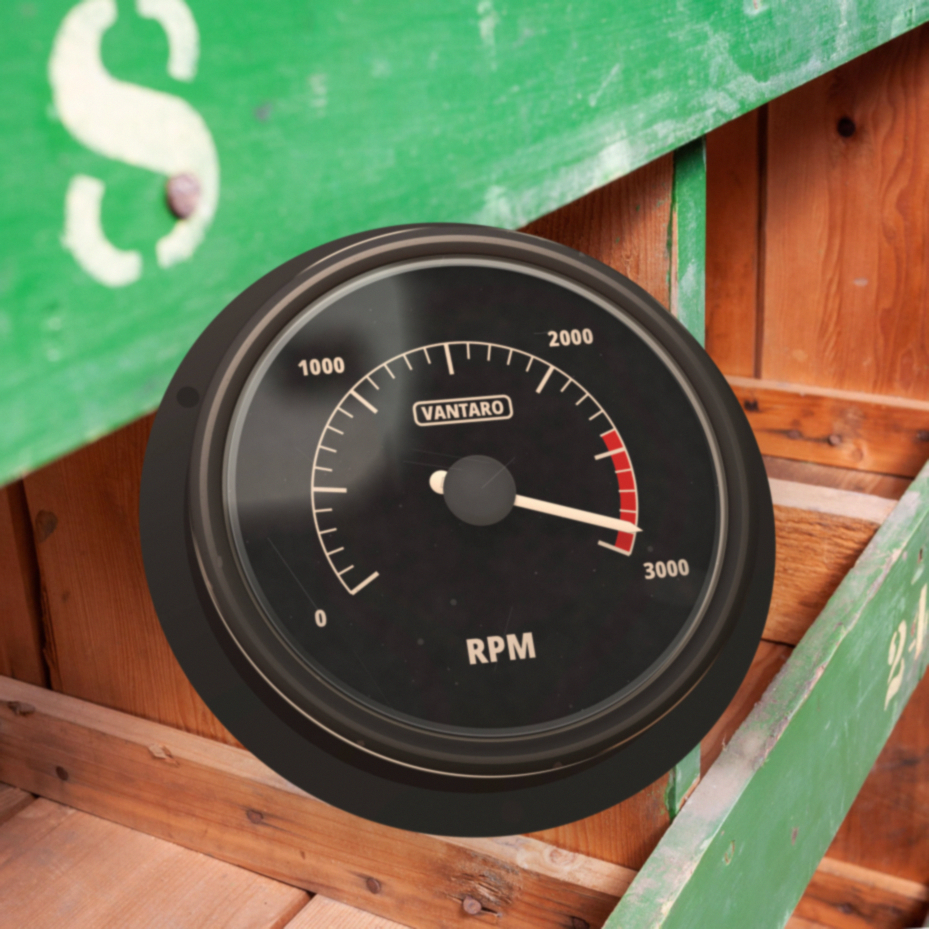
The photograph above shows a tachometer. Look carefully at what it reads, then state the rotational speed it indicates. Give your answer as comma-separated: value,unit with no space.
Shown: 2900,rpm
